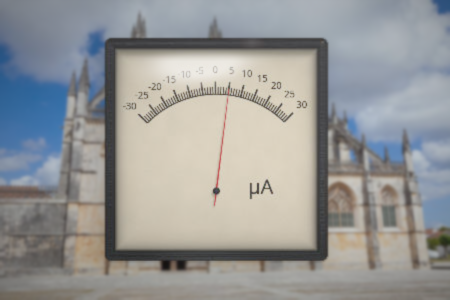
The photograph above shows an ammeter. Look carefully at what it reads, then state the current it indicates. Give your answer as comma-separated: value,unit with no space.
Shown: 5,µA
